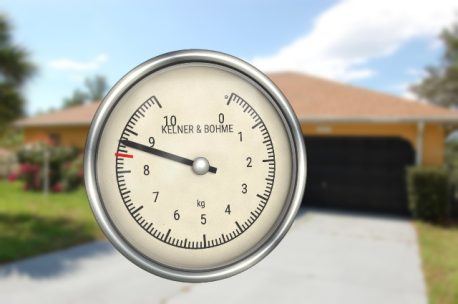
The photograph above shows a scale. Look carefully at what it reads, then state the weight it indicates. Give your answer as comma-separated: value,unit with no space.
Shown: 8.7,kg
